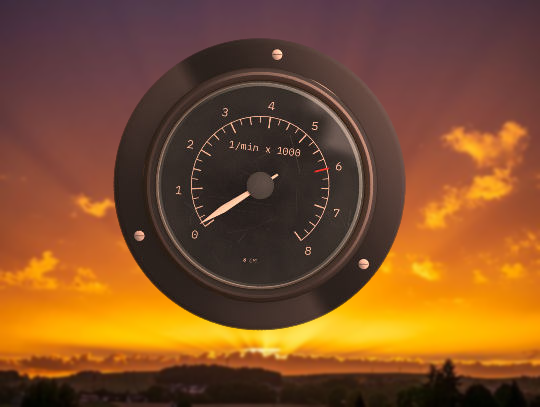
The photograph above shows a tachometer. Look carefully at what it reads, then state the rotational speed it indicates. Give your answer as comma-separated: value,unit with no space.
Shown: 125,rpm
